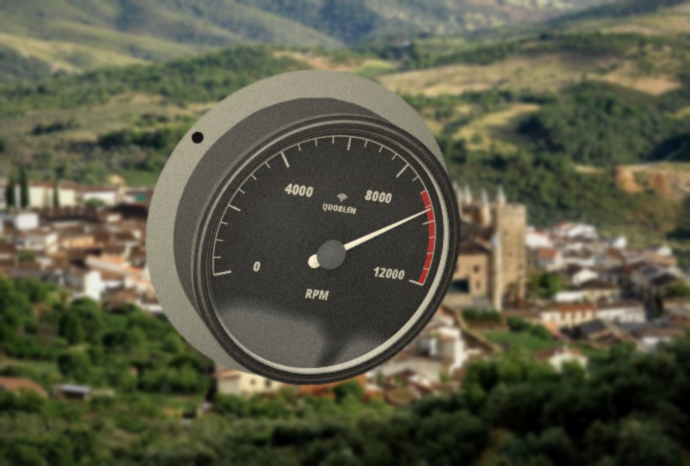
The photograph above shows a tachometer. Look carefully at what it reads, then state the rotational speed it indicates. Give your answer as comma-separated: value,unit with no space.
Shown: 9500,rpm
